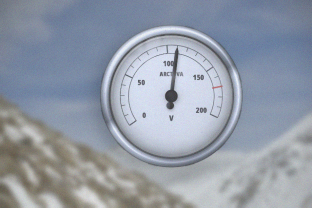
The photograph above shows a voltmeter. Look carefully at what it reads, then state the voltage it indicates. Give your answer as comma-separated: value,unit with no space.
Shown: 110,V
